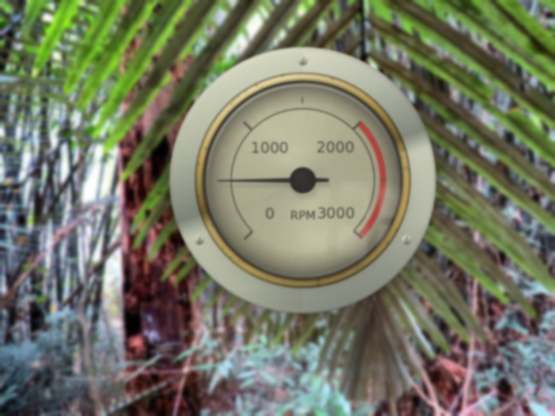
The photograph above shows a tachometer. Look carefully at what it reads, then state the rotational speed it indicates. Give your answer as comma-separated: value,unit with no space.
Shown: 500,rpm
